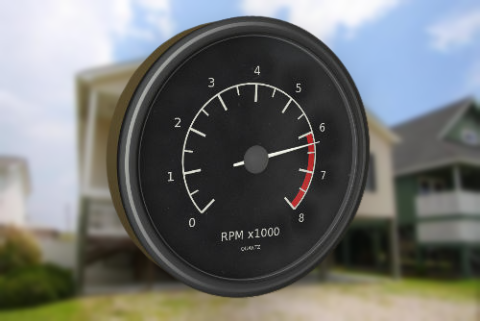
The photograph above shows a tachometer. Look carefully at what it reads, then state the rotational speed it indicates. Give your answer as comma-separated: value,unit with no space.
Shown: 6250,rpm
